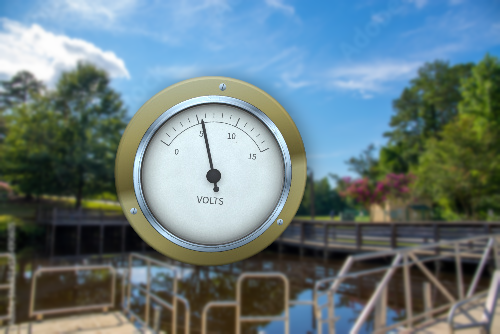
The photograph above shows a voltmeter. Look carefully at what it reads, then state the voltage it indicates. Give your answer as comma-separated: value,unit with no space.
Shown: 5.5,V
